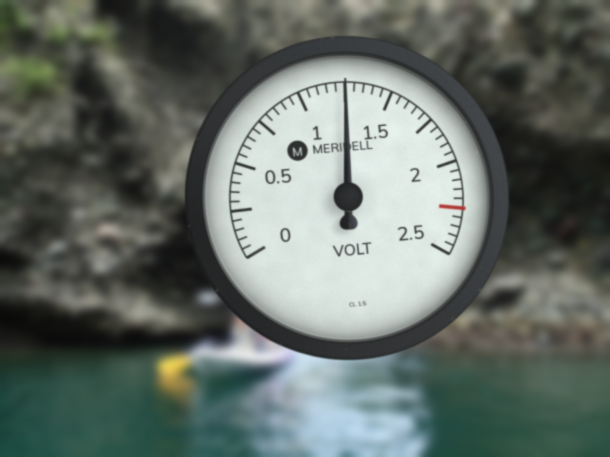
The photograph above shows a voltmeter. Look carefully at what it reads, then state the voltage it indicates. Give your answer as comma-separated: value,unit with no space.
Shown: 1.25,V
